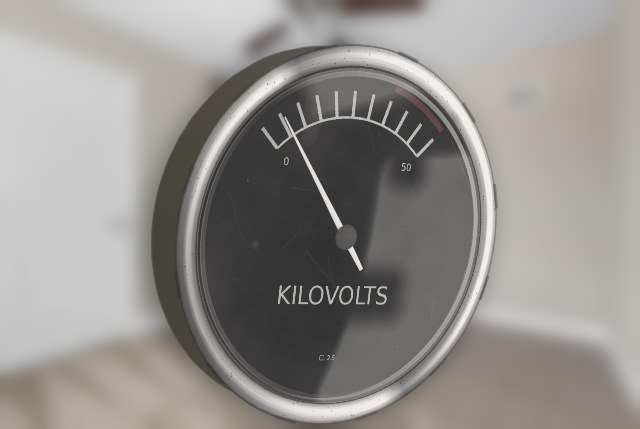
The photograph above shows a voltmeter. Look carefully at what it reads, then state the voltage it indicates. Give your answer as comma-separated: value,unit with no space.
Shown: 5,kV
